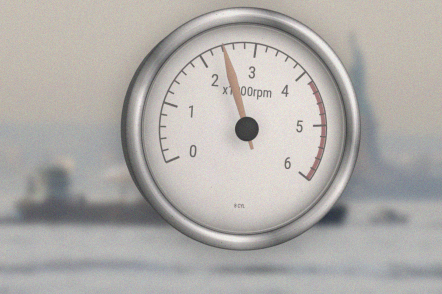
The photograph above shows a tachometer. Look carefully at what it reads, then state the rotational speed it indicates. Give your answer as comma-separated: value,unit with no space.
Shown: 2400,rpm
